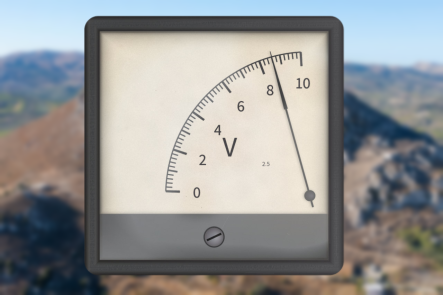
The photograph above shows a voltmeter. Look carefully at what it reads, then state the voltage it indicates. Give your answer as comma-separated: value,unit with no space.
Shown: 8.6,V
